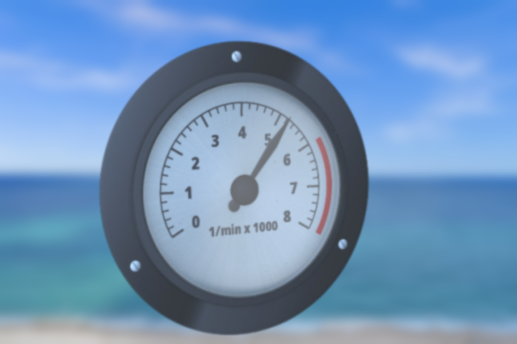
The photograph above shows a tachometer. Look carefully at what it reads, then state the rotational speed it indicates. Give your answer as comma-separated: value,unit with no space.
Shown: 5200,rpm
